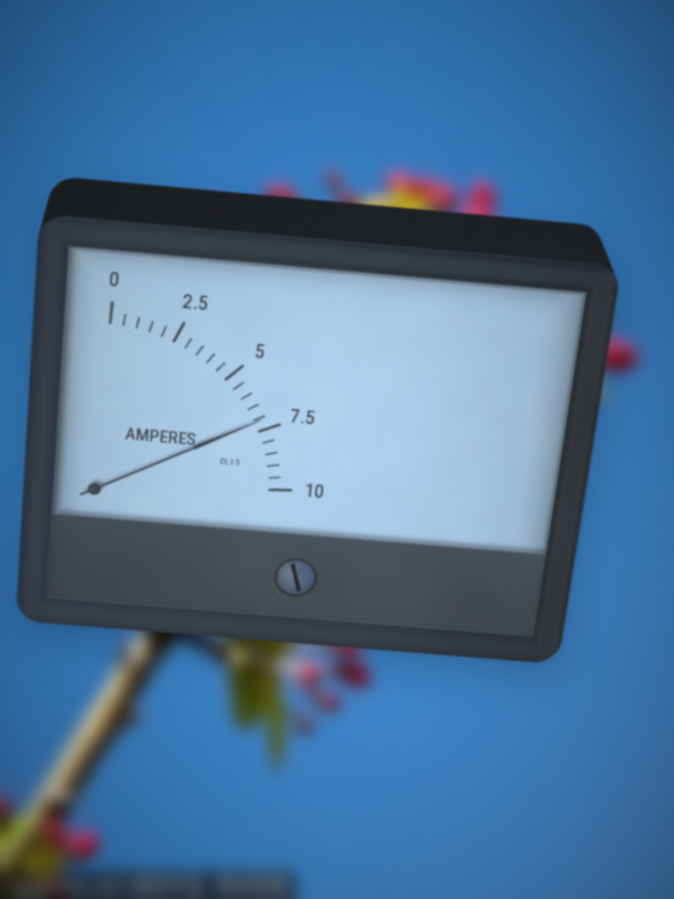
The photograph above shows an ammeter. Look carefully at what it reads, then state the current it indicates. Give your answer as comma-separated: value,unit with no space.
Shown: 7,A
